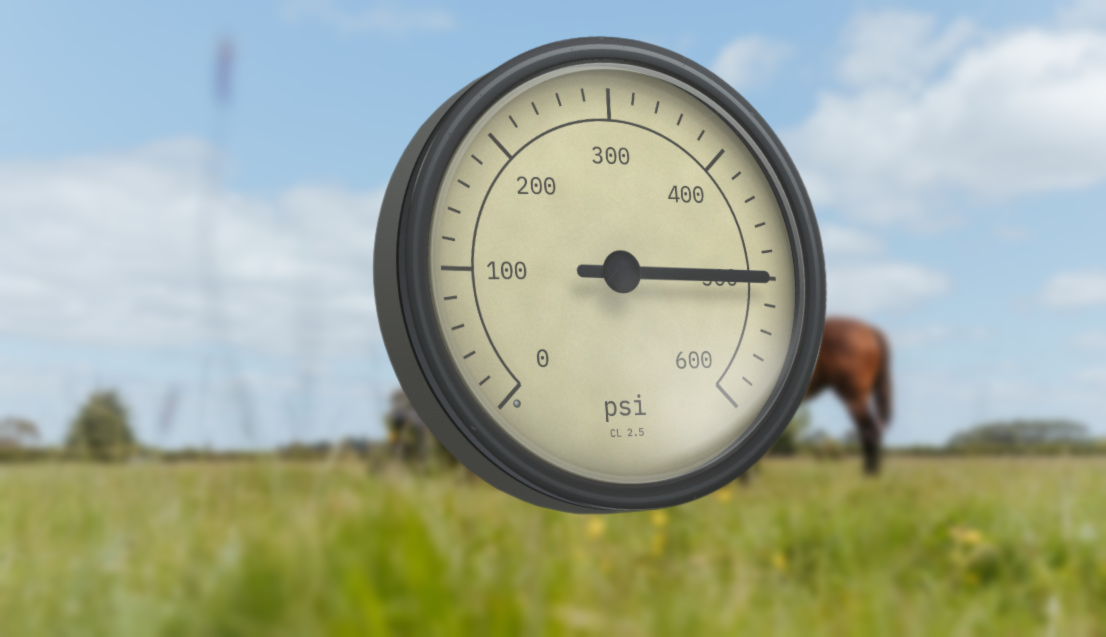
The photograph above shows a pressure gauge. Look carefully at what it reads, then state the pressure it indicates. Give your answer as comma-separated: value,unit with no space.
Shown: 500,psi
